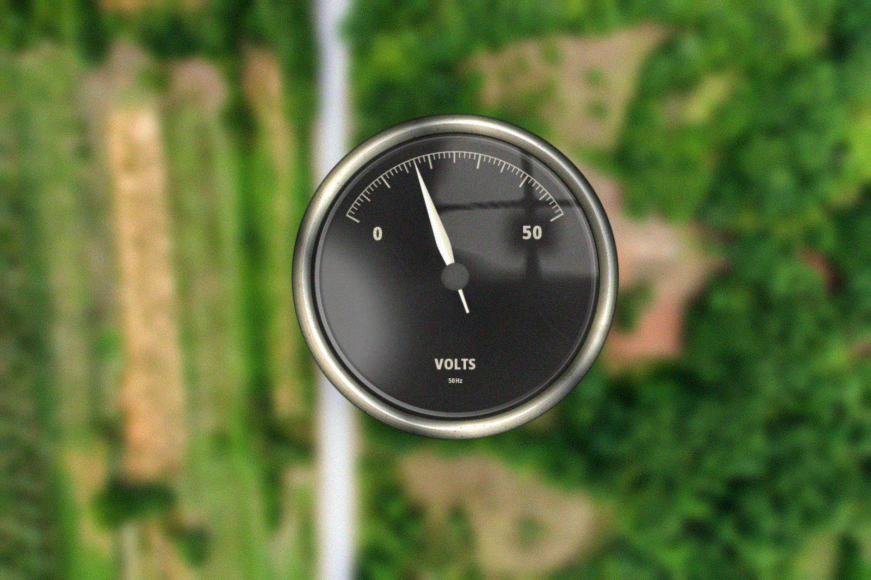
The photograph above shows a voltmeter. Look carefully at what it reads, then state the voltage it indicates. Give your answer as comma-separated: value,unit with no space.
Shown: 17,V
